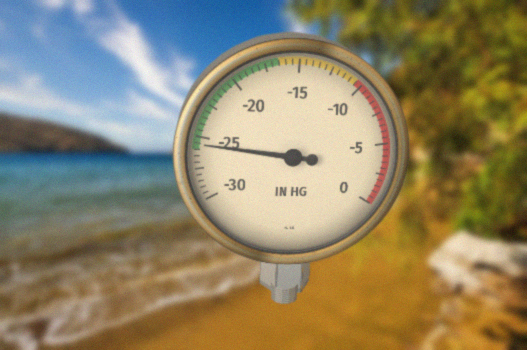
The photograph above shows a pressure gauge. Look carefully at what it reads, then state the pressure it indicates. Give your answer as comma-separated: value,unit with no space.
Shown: -25.5,inHg
